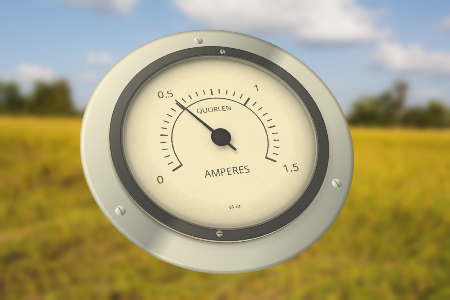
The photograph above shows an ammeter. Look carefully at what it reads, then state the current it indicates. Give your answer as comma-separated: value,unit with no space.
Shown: 0.5,A
